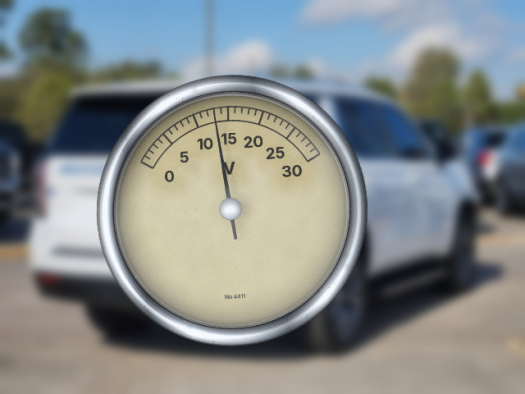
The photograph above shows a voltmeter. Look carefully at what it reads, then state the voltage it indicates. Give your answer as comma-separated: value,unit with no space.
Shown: 13,V
